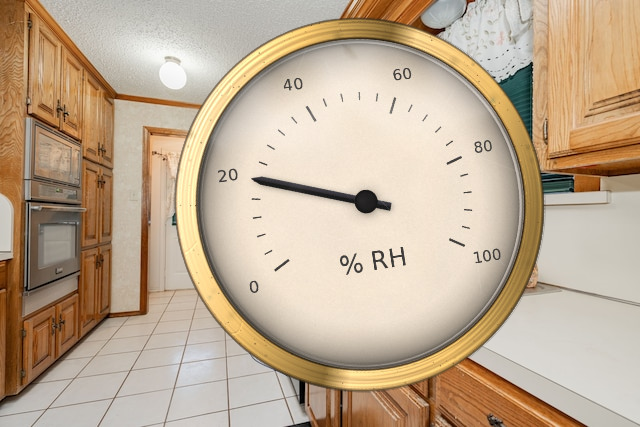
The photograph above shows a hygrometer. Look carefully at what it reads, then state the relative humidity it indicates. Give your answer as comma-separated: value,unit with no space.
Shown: 20,%
